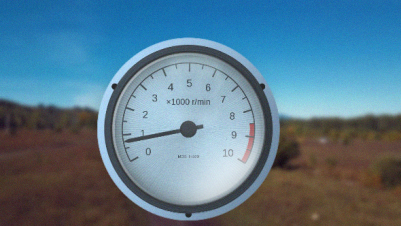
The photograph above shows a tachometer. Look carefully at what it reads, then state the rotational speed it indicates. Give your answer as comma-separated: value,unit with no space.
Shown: 750,rpm
